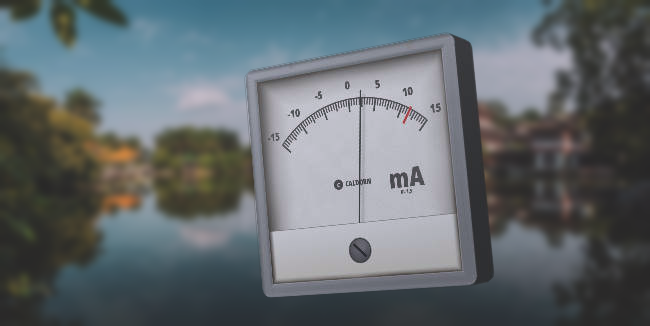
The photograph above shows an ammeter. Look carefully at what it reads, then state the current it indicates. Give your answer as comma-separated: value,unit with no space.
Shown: 2.5,mA
